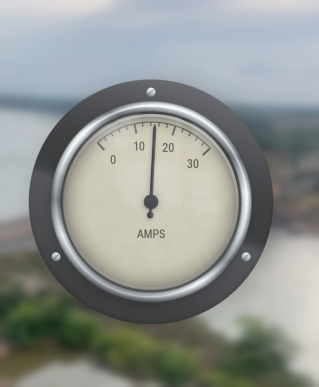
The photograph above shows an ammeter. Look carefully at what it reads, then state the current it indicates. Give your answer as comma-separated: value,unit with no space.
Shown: 15,A
